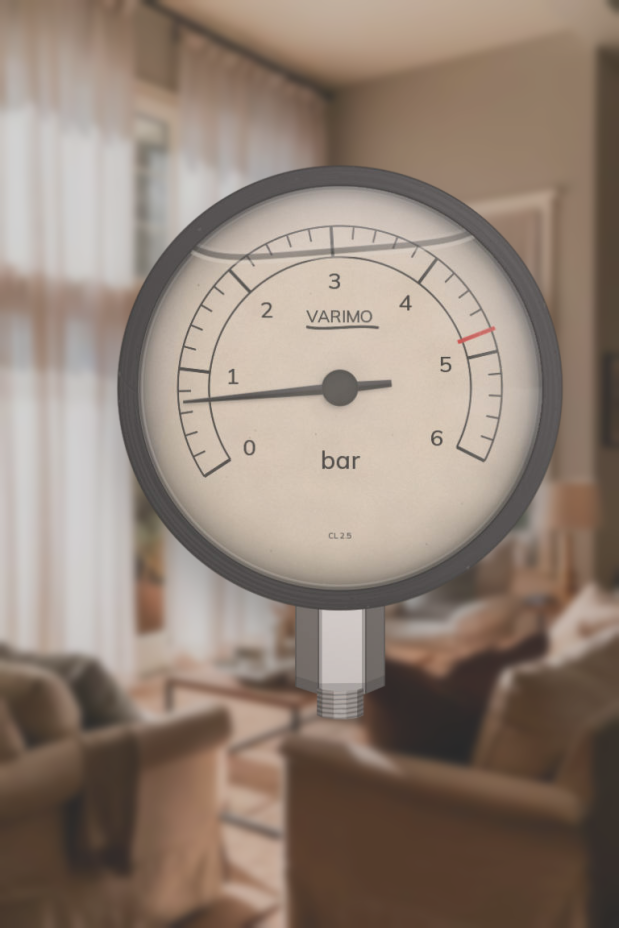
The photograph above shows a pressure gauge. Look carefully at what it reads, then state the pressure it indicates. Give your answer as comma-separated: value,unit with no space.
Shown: 0.7,bar
